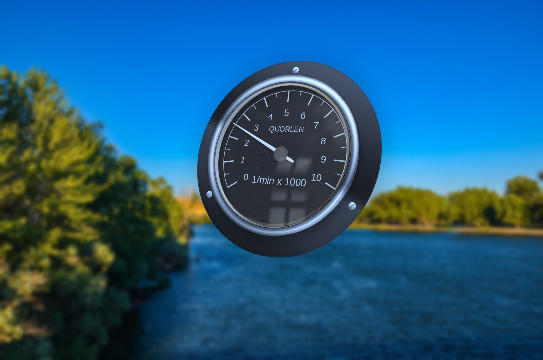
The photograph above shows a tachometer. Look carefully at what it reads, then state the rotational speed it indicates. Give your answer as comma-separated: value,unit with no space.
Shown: 2500,rpm
